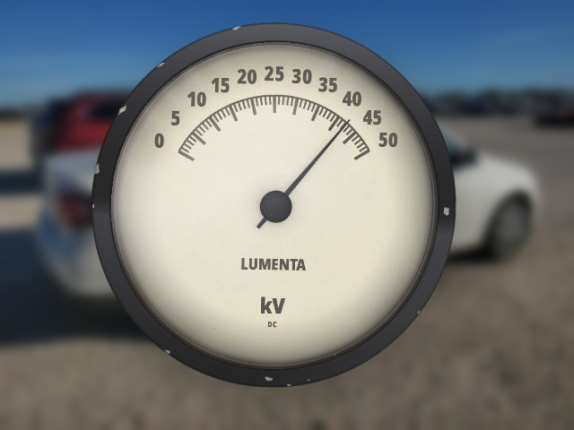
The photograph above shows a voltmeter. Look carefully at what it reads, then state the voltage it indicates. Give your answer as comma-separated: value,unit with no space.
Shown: 42,kV
